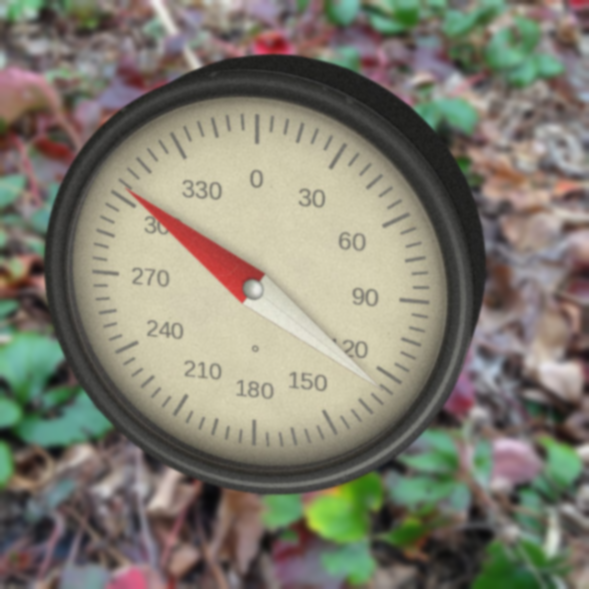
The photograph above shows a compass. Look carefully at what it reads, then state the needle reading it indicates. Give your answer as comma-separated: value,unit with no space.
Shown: 305,°
